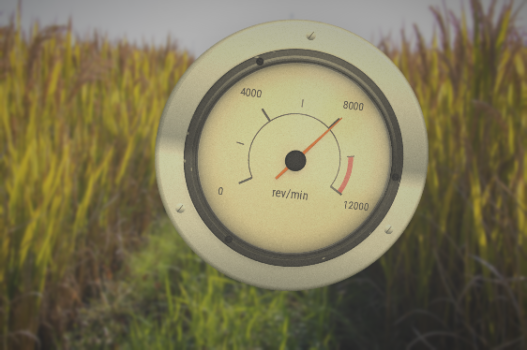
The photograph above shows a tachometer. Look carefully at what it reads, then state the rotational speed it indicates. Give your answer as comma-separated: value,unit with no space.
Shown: 8000,rpm
